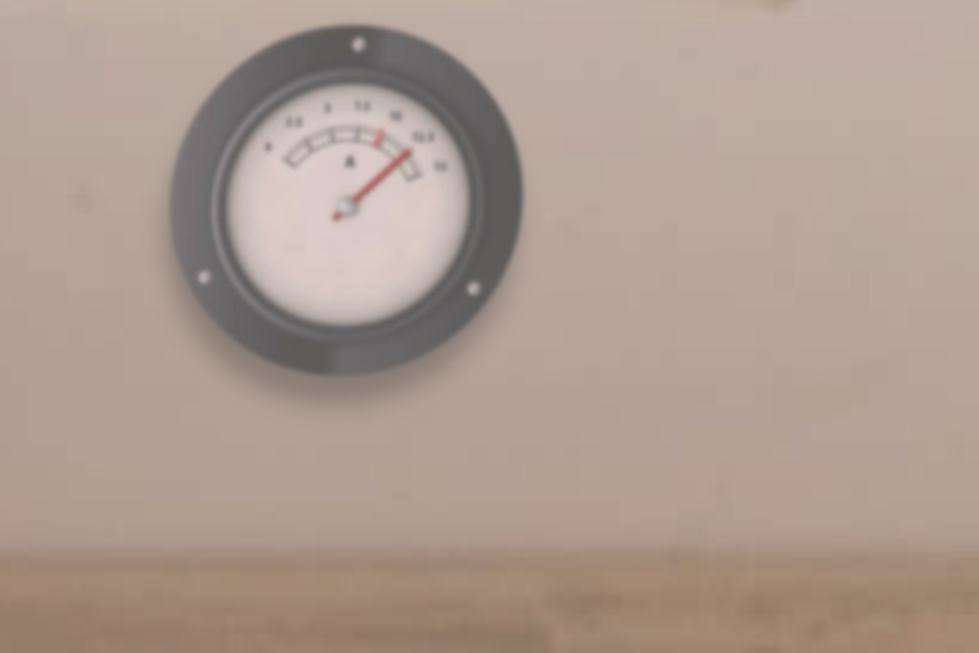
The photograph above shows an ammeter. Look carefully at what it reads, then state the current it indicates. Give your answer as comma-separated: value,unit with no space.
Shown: 12.5,A
